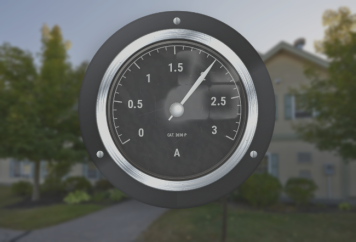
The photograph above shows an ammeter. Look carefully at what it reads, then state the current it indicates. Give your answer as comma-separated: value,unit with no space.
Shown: 2,A
